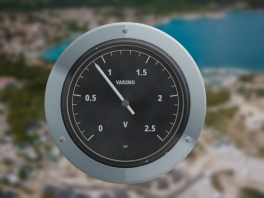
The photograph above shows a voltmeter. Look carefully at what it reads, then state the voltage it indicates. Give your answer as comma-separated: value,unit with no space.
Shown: 0.9,V
